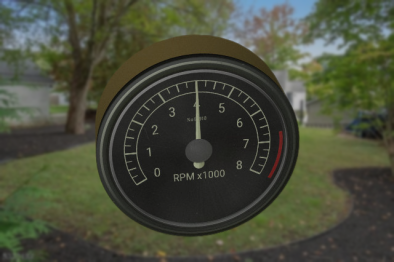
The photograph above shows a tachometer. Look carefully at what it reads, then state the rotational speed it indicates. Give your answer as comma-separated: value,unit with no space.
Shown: 4000,rpm
